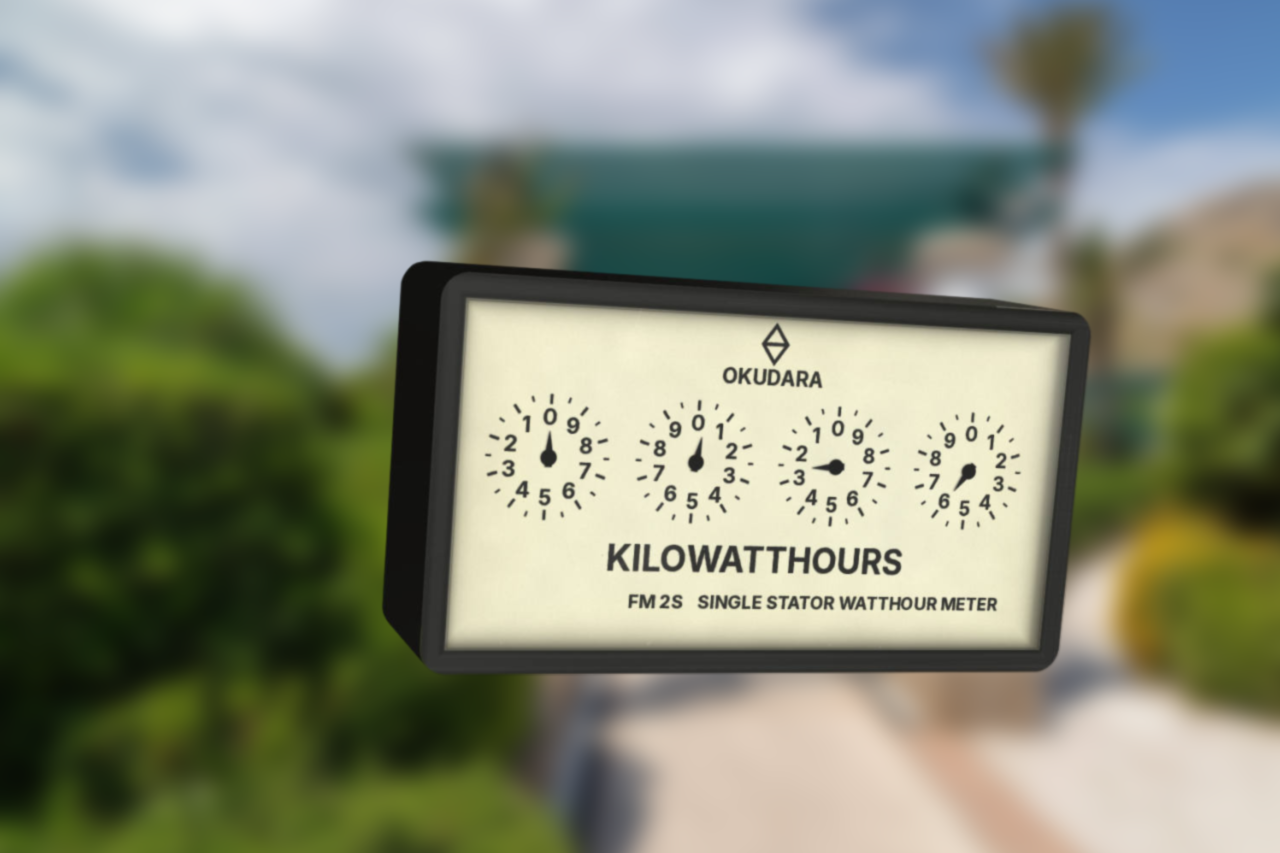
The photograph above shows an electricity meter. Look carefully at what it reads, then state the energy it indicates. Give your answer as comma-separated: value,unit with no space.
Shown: 26,kWh
